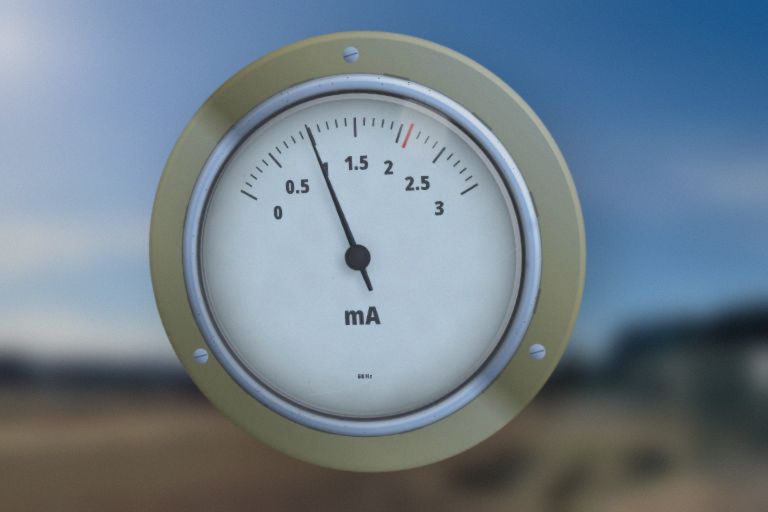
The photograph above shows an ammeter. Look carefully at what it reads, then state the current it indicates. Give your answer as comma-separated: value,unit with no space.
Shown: 1,mA
